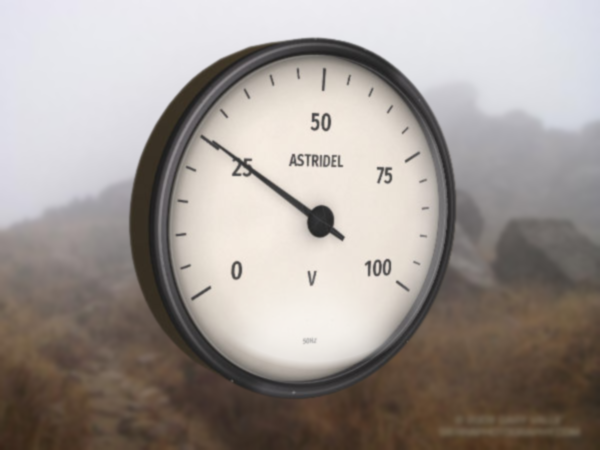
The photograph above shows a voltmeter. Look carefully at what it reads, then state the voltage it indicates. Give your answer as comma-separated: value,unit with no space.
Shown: 25,V
